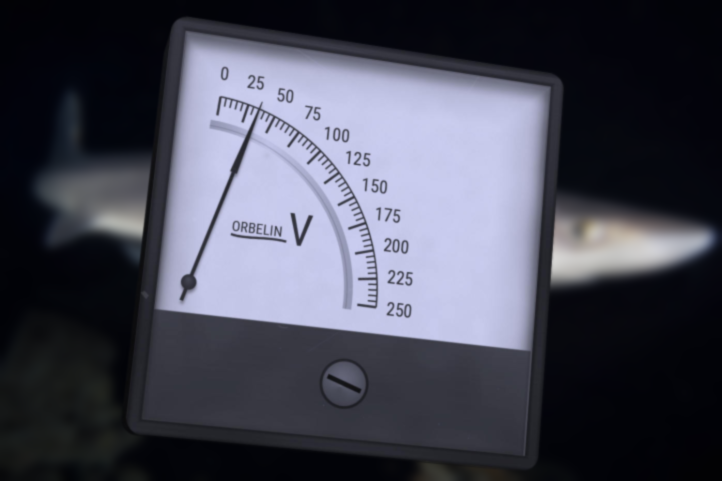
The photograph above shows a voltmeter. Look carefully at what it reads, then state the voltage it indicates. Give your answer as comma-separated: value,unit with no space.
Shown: 35,V
